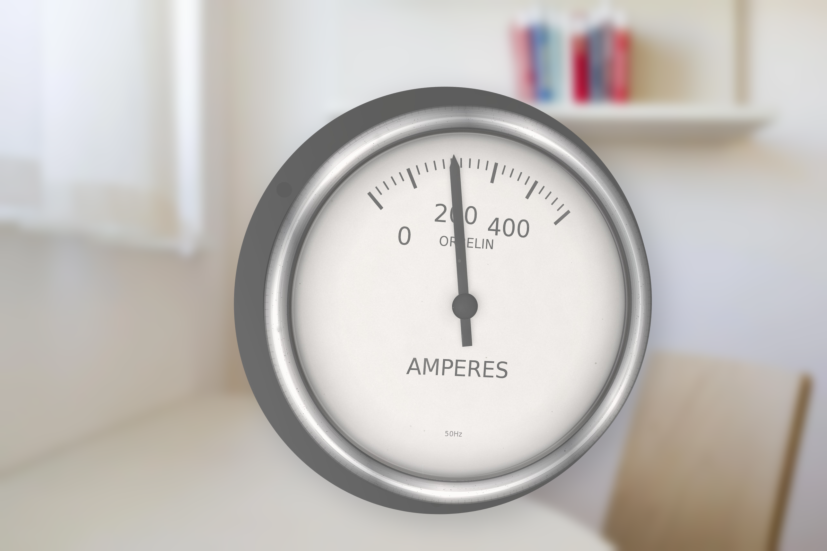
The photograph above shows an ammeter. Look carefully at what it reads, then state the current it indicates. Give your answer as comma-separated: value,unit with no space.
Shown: 200,A
